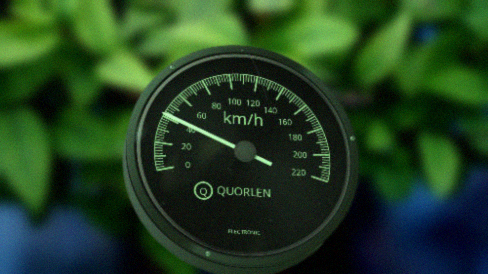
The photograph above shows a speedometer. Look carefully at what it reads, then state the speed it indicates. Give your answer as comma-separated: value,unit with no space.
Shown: 40,km/h
